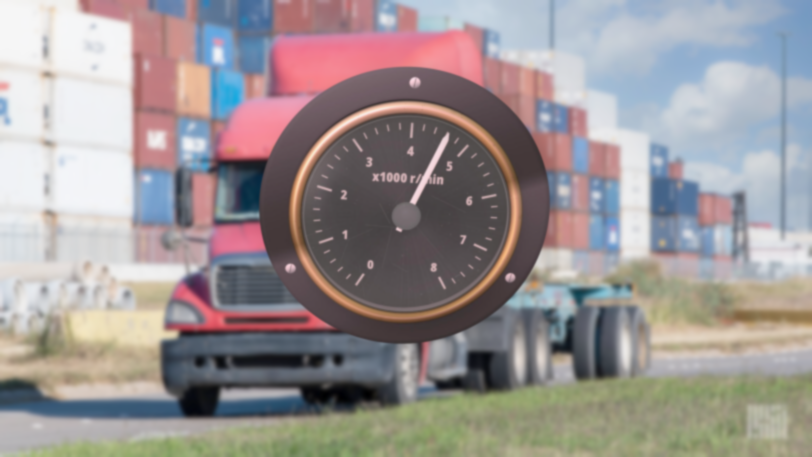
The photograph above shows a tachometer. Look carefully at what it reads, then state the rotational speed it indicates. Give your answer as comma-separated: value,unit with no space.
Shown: 4600,rpm
